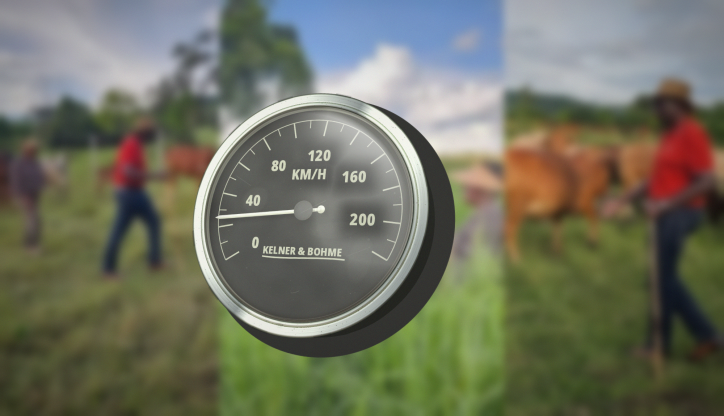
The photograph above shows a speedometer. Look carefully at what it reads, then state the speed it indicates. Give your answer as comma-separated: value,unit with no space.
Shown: 25,km/h
